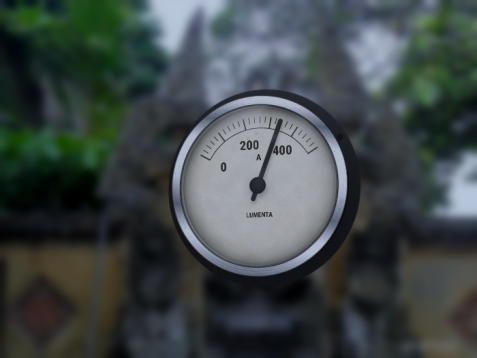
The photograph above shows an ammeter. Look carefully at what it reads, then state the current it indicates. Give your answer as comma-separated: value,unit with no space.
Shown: 340,A
